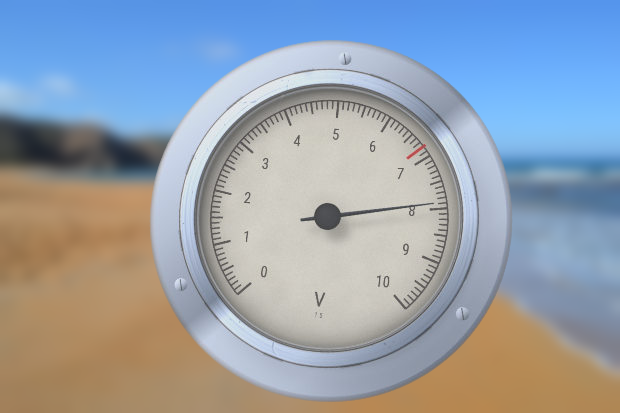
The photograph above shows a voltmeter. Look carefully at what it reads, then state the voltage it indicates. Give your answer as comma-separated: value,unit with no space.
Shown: 7.9,V
